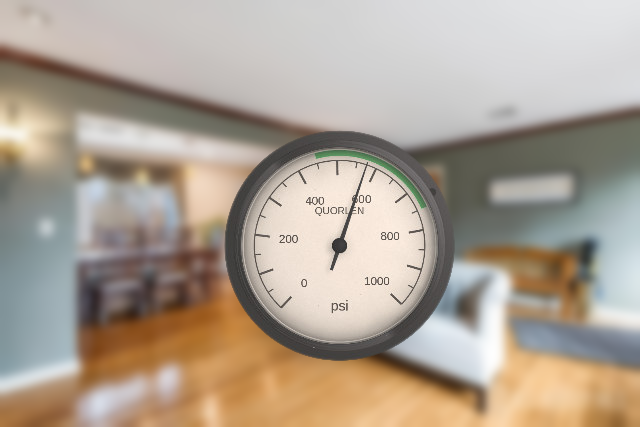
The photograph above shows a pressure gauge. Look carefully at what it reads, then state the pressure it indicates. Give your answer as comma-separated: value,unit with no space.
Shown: 575,psi
